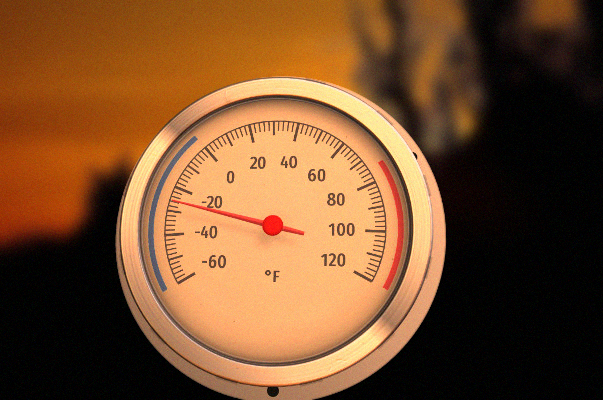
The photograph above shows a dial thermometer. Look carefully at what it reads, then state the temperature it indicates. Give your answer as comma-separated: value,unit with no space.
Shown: -26,°F
